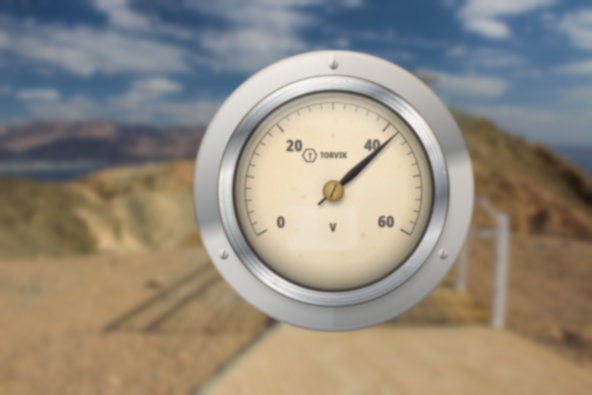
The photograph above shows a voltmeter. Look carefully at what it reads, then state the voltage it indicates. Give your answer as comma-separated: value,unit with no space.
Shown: 42,V
